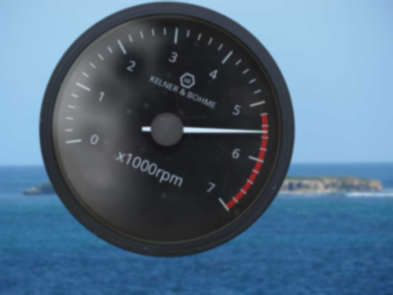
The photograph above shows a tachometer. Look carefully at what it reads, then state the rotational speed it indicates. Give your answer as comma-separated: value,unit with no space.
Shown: 5500,rpm
